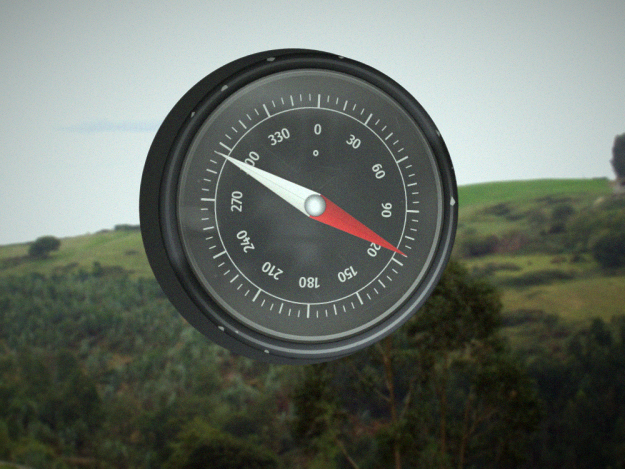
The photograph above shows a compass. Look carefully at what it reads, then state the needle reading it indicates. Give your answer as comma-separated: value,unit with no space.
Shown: 115,°
